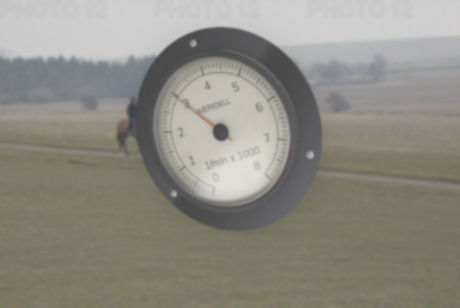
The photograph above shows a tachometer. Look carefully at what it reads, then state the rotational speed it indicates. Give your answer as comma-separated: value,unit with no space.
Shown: 3000,rpm
